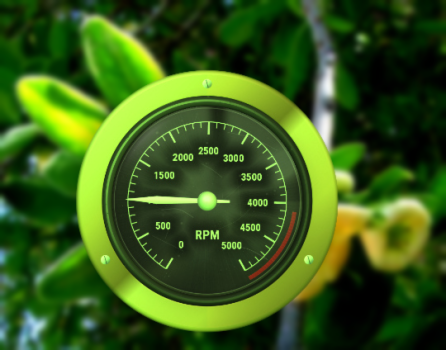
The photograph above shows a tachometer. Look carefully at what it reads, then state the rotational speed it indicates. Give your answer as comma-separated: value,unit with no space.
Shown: 1000,rpm
